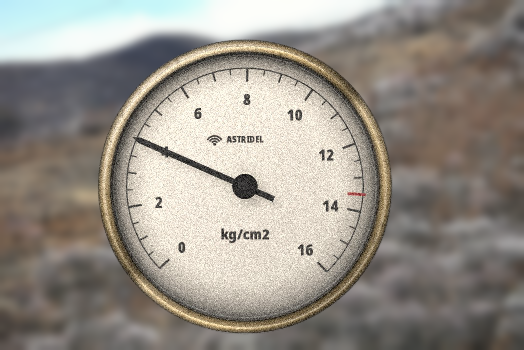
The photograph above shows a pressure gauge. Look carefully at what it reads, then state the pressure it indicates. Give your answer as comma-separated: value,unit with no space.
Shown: 4,kg/cm²
